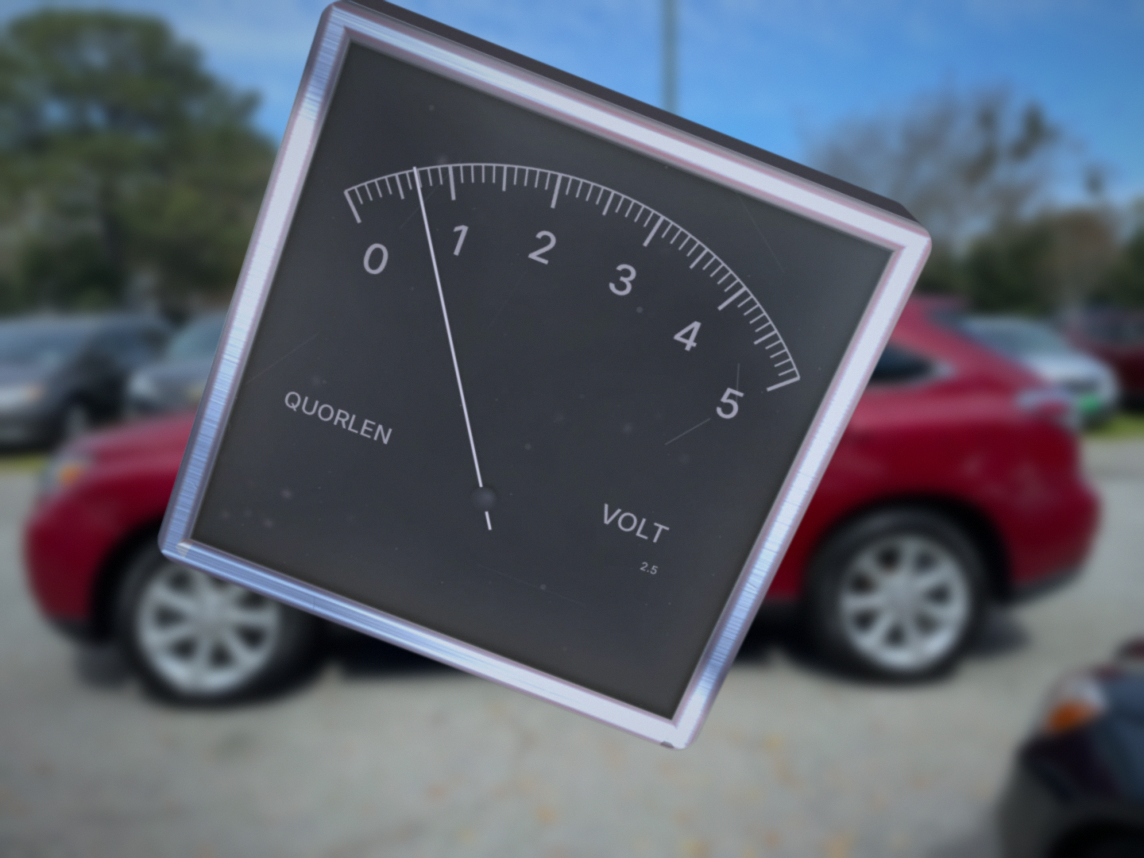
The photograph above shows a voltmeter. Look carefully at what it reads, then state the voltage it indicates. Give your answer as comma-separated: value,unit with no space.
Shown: 0.7,V
